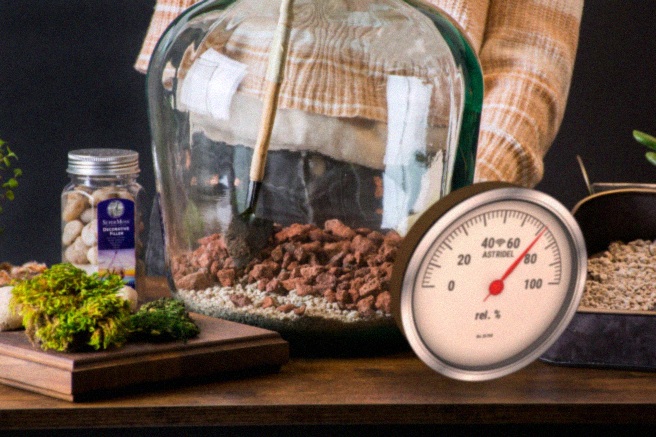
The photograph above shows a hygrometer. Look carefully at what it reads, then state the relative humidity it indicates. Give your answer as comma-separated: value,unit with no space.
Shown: 70,%
